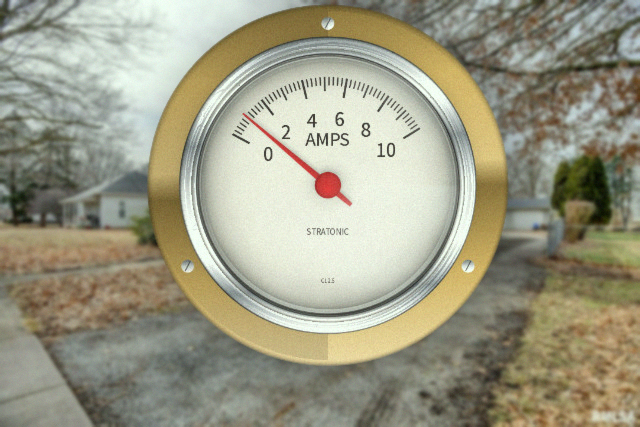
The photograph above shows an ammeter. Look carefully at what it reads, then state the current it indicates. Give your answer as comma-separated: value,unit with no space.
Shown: 1,A
